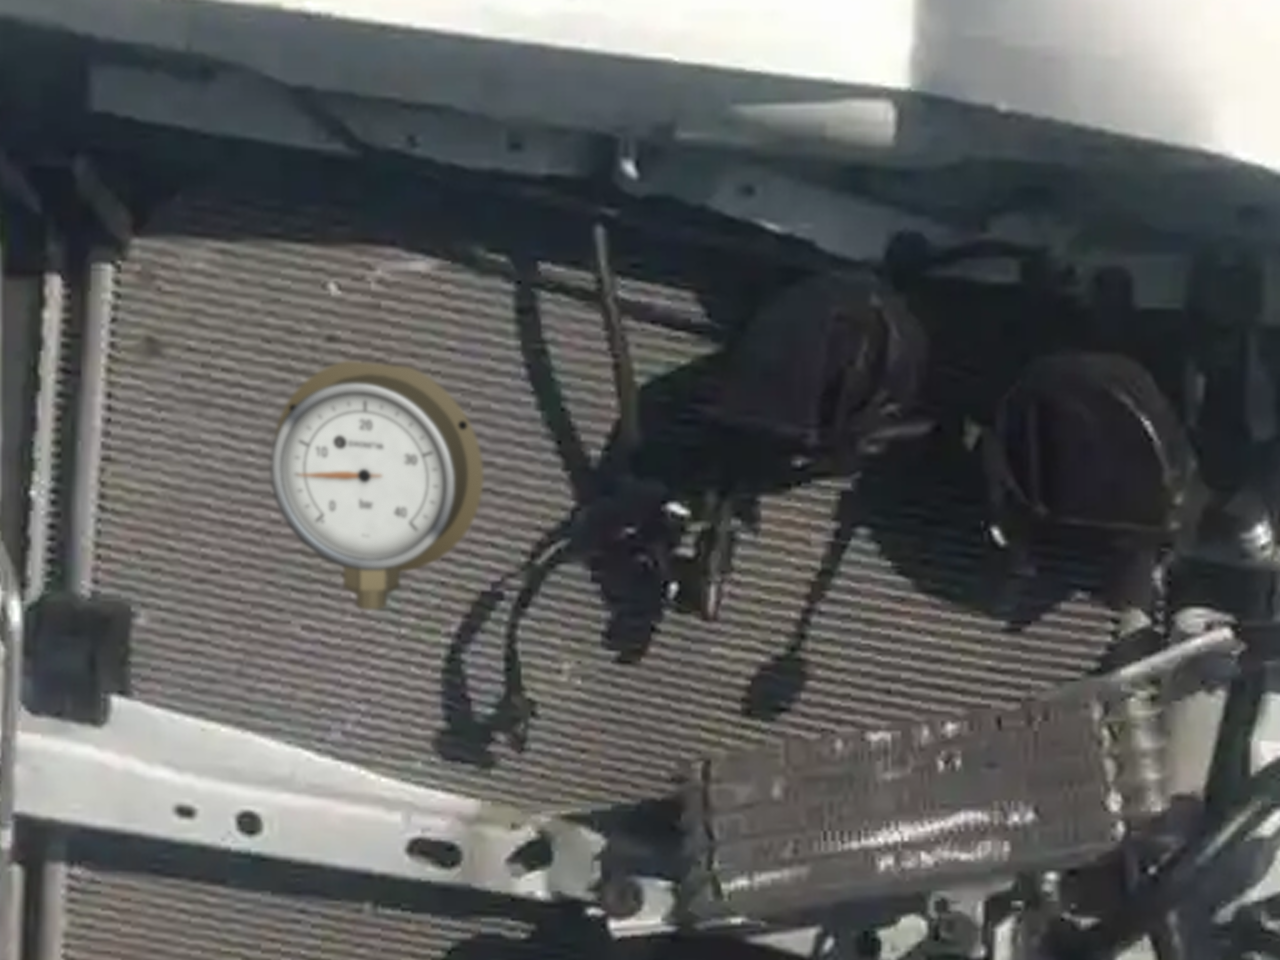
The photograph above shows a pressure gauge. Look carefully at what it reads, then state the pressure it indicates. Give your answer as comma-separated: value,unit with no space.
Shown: 6,bar
